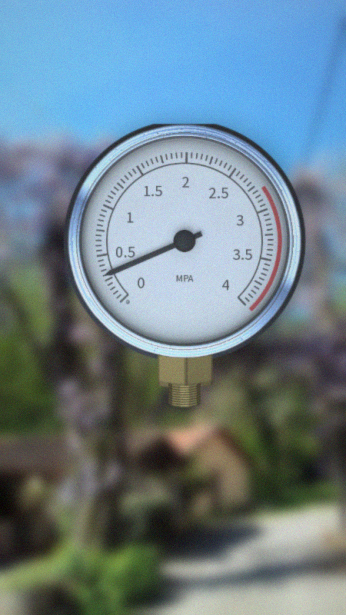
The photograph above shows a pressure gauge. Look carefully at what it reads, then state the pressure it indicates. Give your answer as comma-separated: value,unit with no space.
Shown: 0.3,MPa
